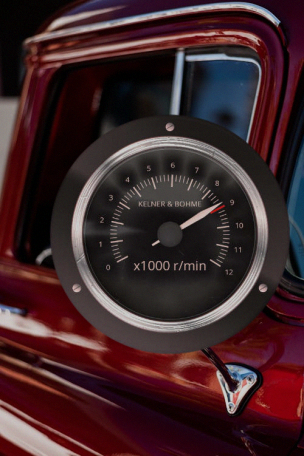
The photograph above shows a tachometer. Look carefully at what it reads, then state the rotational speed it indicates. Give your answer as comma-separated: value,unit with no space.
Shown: 8800,rpm
